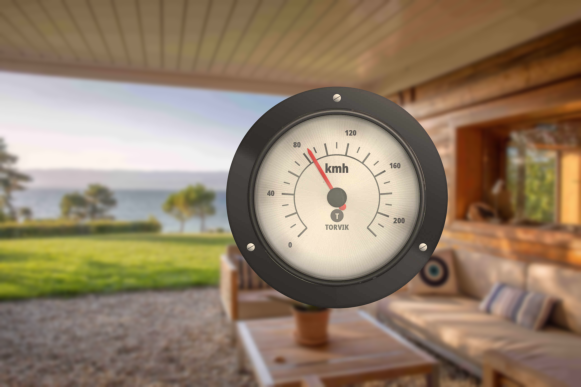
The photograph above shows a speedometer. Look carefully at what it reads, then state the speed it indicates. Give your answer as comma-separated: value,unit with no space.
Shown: 85,km/h
